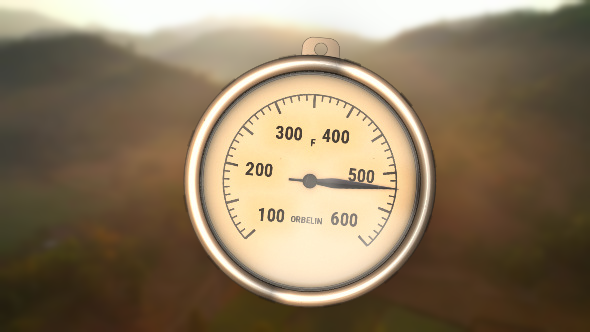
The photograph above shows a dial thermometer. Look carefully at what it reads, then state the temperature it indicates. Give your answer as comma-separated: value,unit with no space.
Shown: 520,°F
